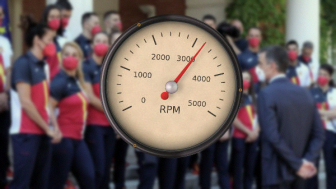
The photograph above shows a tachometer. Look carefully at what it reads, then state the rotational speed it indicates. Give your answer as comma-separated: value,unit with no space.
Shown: 3200,rpm
